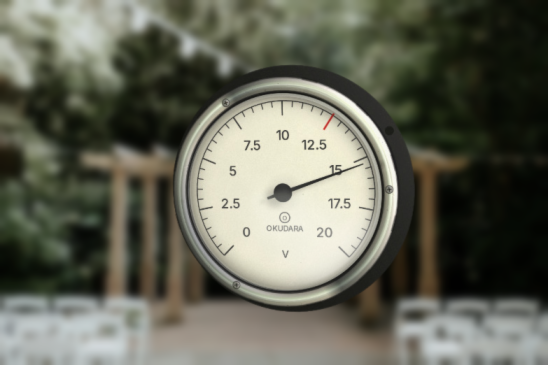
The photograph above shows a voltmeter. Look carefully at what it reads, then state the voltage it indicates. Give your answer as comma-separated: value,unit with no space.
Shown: 15.25,V
